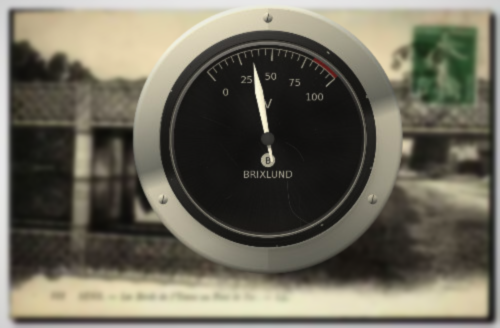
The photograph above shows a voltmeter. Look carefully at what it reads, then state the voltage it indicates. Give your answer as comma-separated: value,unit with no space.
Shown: 35,V
